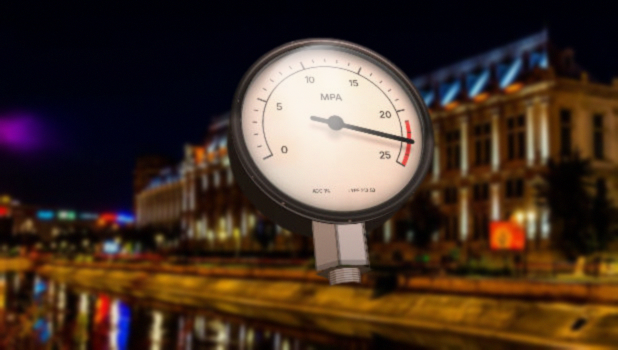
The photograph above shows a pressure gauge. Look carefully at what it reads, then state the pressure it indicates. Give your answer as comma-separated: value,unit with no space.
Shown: 23,MPa
